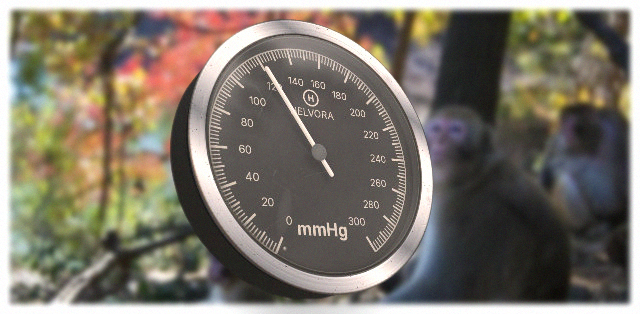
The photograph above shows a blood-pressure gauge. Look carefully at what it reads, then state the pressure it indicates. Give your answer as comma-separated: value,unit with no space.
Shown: 120,mmHg
